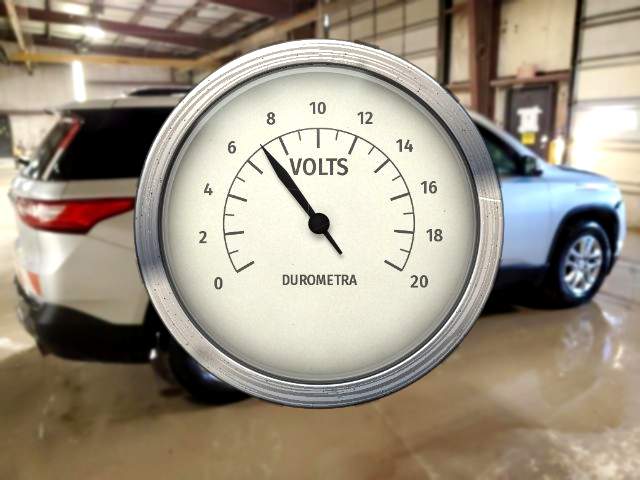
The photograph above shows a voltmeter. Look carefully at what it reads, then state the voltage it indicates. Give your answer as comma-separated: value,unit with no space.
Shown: 7,V
